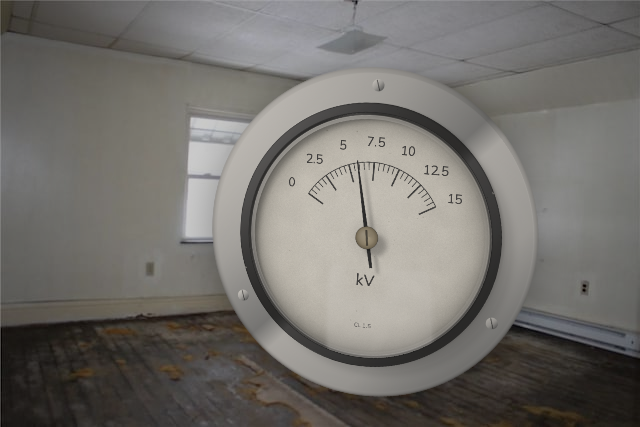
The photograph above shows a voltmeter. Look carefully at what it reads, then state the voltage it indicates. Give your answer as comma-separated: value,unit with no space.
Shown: 6,kV
